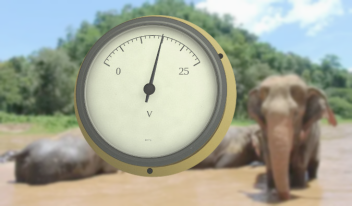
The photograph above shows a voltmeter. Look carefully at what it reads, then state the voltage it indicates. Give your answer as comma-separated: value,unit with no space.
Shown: 15,V
